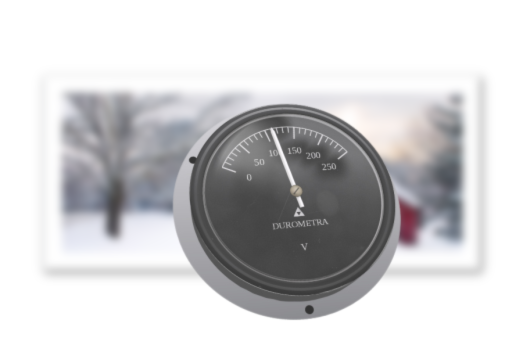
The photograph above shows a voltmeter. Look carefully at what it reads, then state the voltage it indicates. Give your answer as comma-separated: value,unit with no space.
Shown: 110,V
